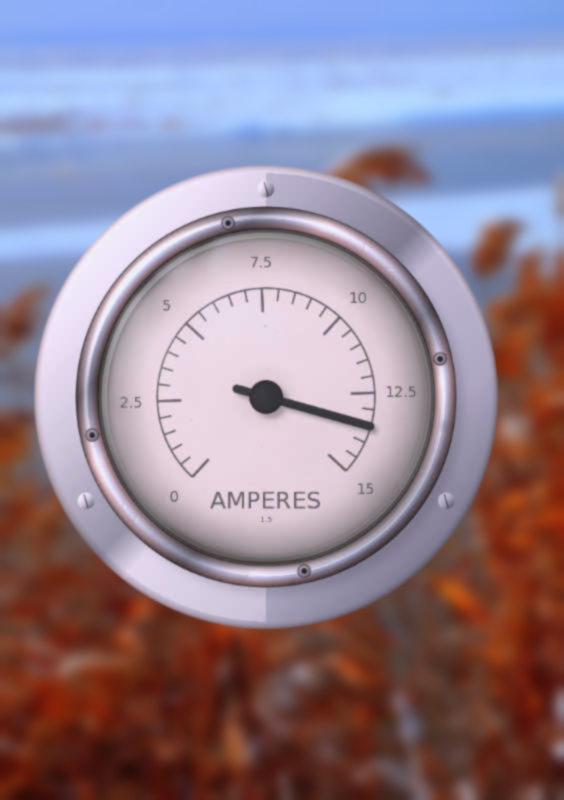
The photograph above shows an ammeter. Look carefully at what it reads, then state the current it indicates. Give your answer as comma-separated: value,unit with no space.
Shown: 13.5,A
